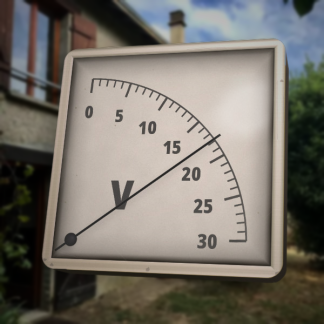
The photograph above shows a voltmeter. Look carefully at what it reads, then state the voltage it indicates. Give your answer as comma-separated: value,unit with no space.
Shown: 18,V
